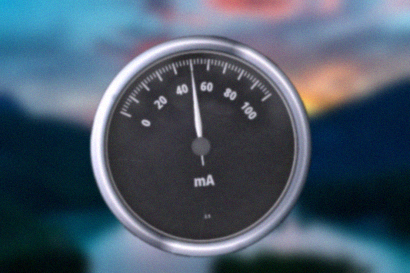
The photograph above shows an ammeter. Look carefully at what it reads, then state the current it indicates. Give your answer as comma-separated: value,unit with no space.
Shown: 50,mA
